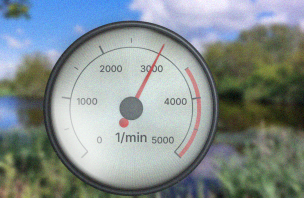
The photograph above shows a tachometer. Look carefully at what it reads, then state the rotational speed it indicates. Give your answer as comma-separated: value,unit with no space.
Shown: 3000,rpm
